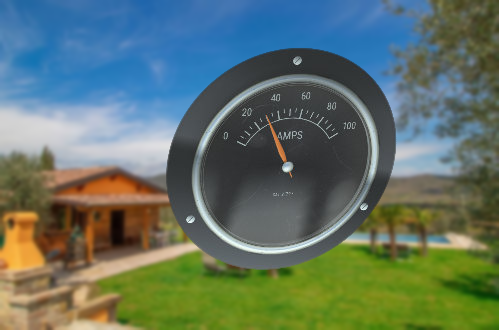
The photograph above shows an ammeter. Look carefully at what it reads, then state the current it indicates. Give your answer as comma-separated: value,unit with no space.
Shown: 30,A
